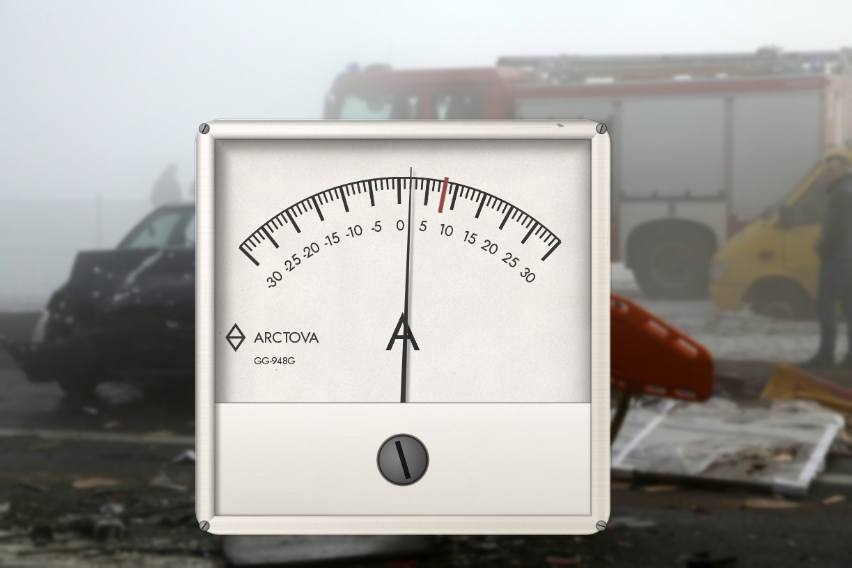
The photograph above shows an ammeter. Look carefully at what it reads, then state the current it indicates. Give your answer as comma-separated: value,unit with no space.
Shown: 2,A
